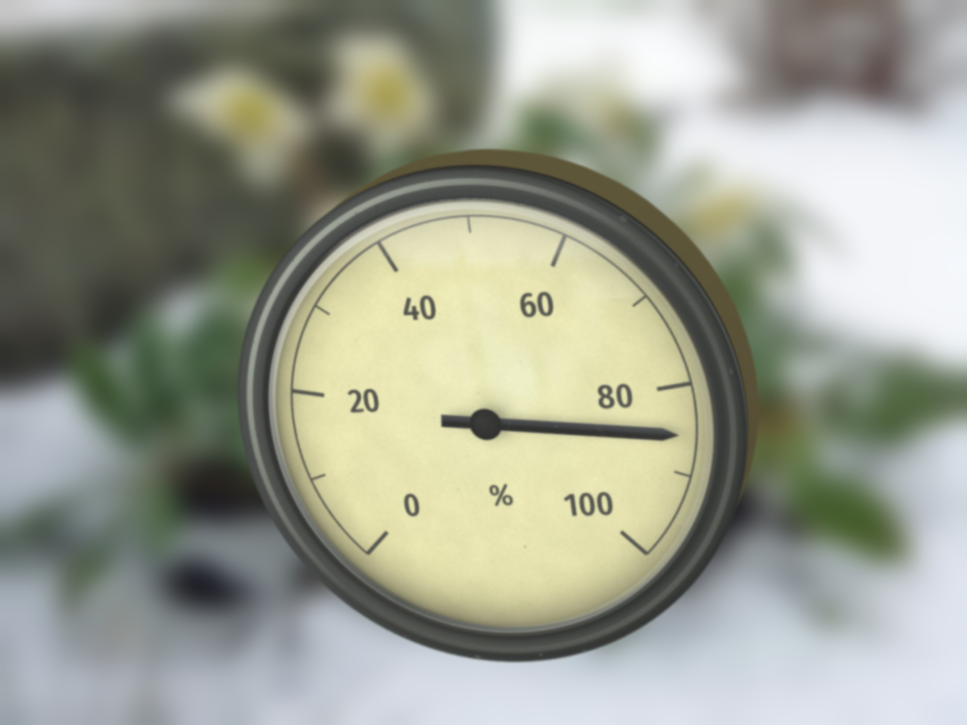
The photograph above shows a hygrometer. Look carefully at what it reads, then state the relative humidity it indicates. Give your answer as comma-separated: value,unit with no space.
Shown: 85,%
